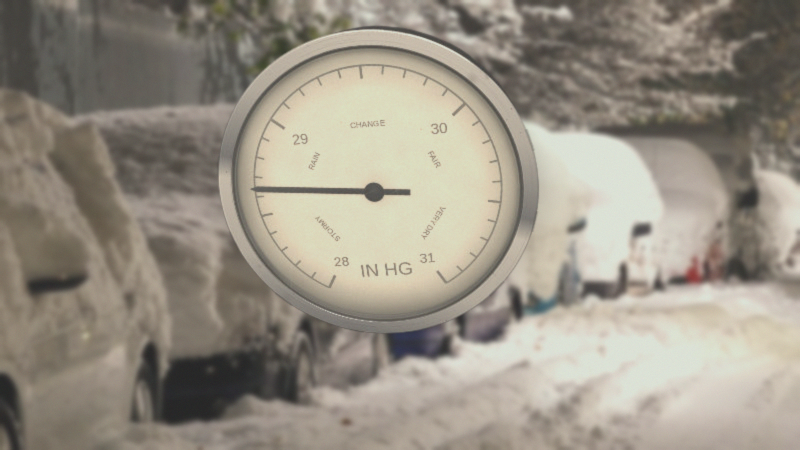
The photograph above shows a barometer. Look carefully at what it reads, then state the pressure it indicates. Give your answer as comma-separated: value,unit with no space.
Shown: 28.65,inHg
